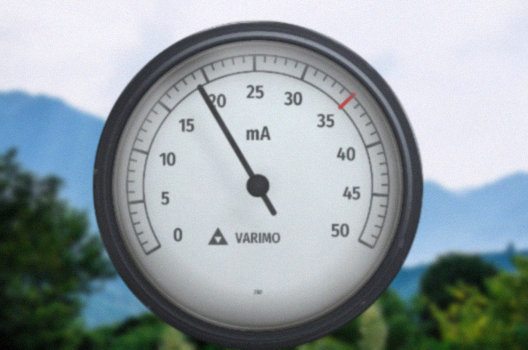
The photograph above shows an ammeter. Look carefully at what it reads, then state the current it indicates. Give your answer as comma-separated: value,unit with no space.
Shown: 19,mA
